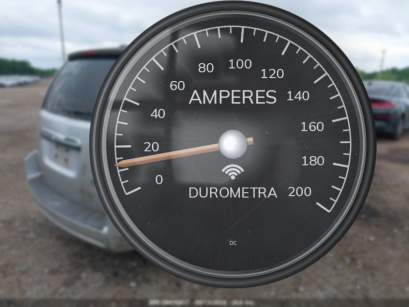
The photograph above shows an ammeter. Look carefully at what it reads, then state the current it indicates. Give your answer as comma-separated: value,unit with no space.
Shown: 12.5,A
